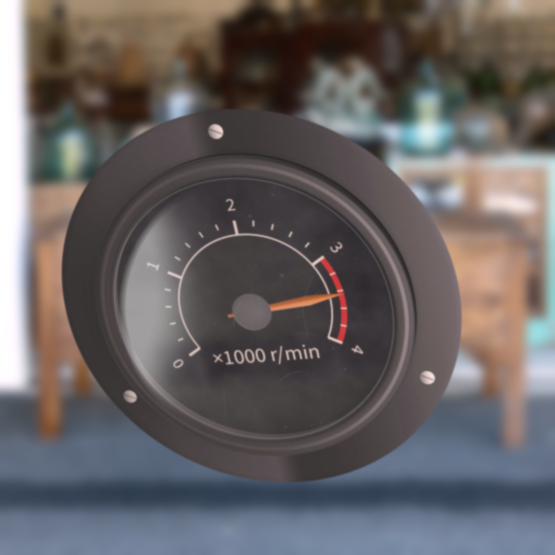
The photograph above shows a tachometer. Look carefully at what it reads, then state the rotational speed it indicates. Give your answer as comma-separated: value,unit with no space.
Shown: 3400,rpm
